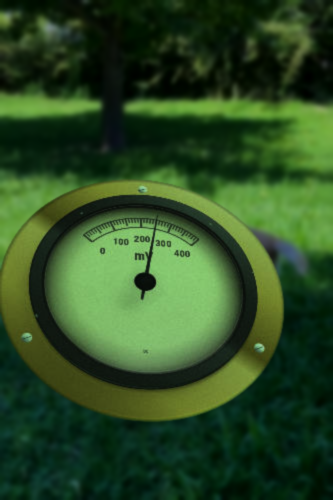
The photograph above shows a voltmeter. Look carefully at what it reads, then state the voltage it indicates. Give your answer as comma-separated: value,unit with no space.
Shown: 250,mV
